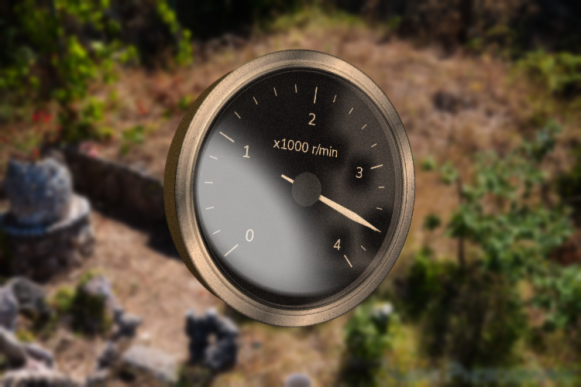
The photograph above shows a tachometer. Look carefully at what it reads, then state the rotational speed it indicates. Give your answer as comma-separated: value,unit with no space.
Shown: 3600,rpm
